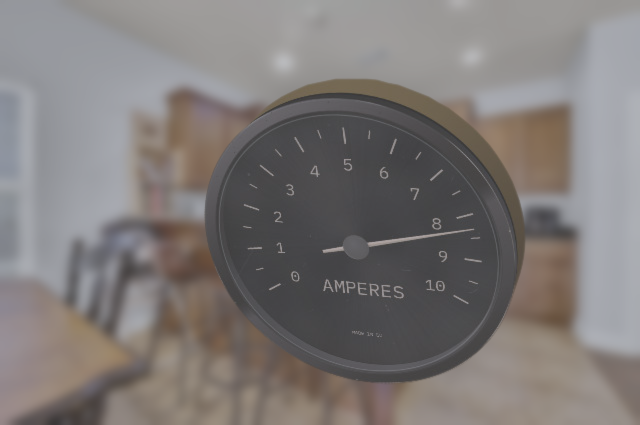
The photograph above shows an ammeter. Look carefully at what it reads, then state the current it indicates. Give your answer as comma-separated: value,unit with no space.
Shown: 8.25,A
